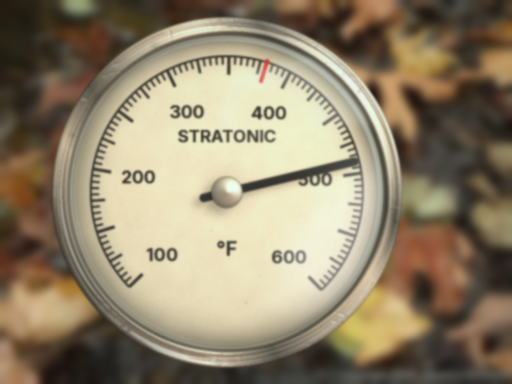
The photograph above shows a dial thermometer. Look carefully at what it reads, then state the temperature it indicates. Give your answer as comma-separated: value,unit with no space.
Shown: 490,°F
